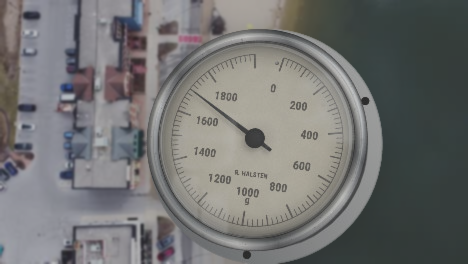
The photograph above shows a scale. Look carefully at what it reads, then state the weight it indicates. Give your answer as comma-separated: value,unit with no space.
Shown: 1700,g
